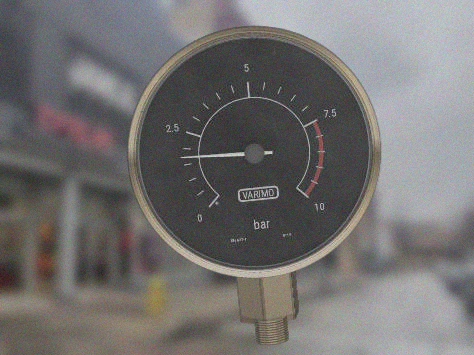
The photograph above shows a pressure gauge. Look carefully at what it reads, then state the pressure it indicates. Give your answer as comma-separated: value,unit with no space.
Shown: 1.75,bar
